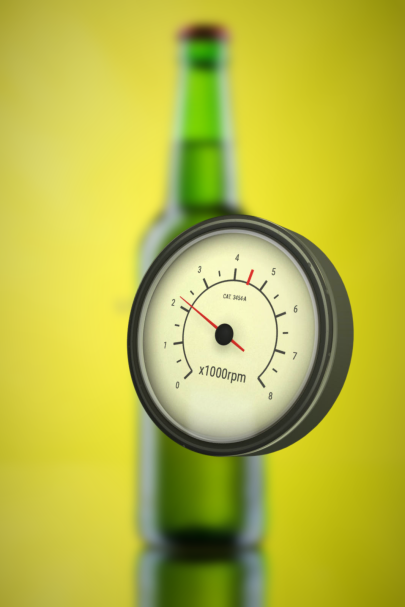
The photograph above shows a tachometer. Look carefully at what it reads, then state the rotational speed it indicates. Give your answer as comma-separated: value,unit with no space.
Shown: 2250,rpm
